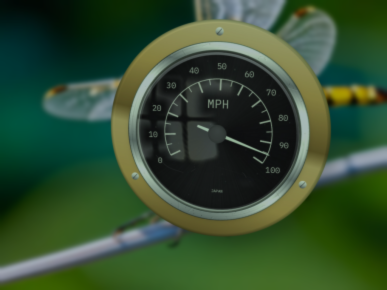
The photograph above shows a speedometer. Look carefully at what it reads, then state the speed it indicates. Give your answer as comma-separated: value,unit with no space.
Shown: 95,mph
